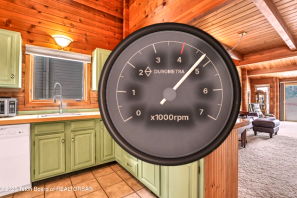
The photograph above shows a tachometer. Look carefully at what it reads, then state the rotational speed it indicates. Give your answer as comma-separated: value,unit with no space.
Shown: 4750,rpm
